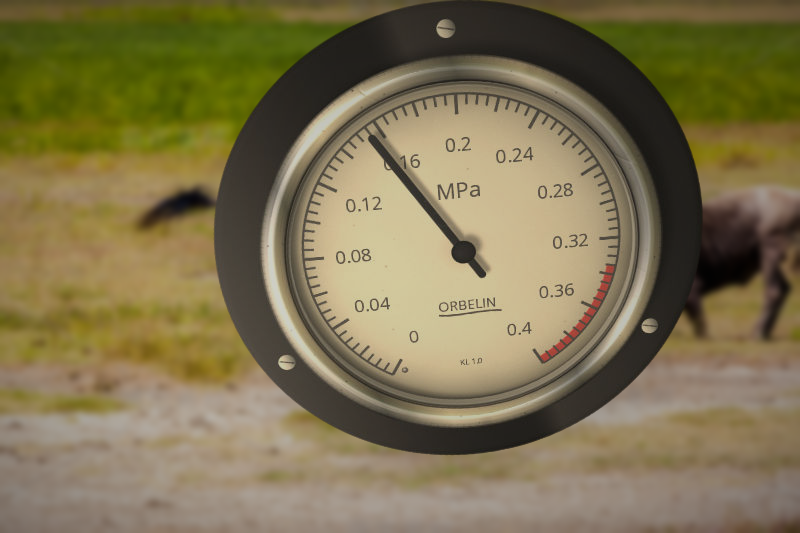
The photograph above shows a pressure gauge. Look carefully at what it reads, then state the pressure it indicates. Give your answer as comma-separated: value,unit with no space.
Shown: 0.155,MPa
